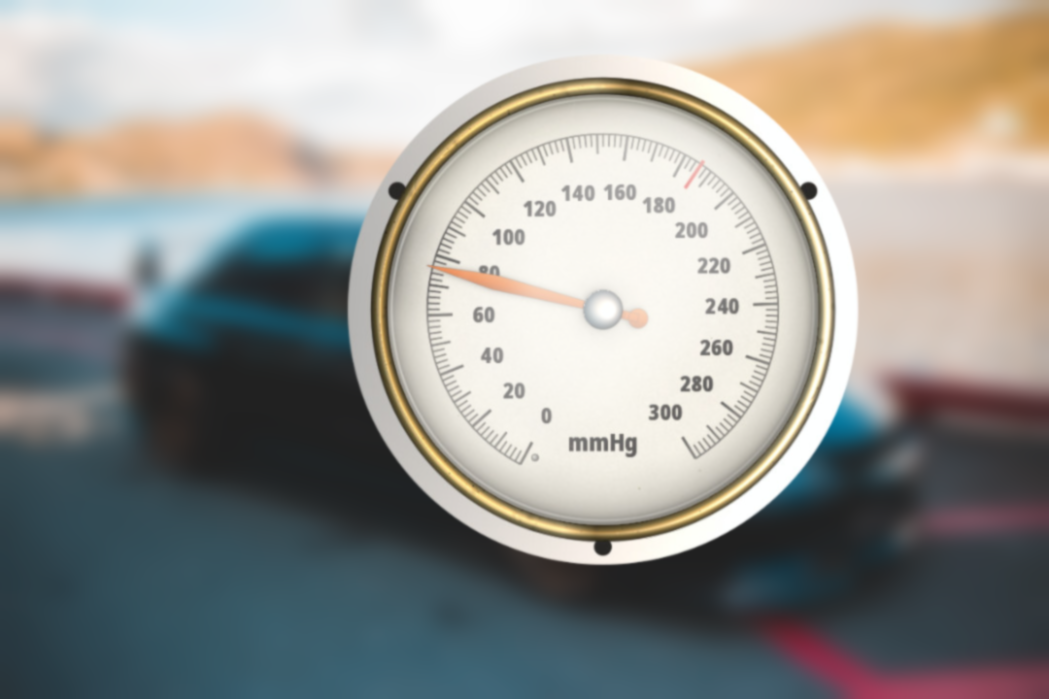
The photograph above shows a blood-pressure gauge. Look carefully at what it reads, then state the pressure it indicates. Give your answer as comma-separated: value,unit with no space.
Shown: 76,mmHg
